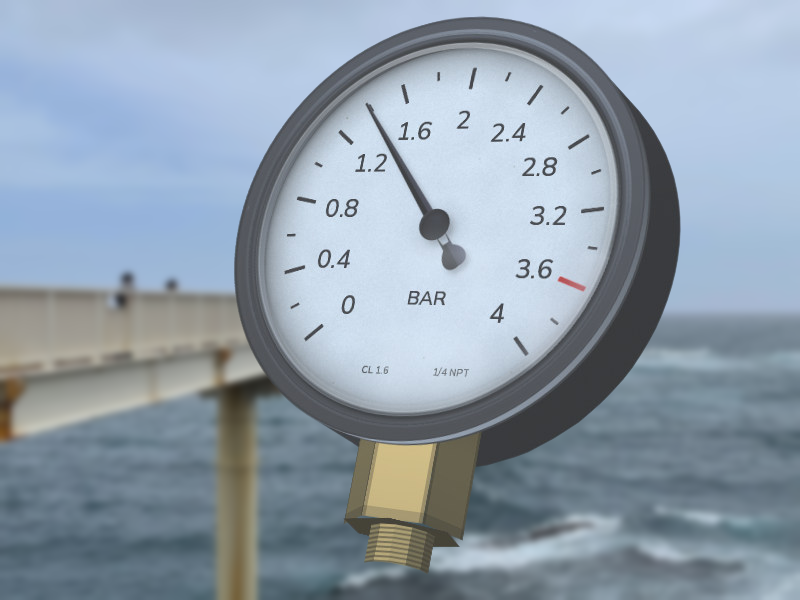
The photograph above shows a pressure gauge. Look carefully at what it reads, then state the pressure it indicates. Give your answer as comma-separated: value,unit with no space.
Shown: 1.4,bar
